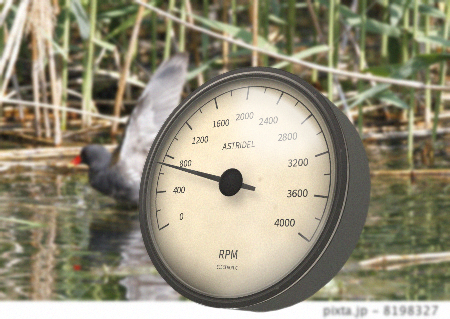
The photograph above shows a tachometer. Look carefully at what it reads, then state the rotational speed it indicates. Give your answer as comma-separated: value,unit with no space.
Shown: 700,rpm
